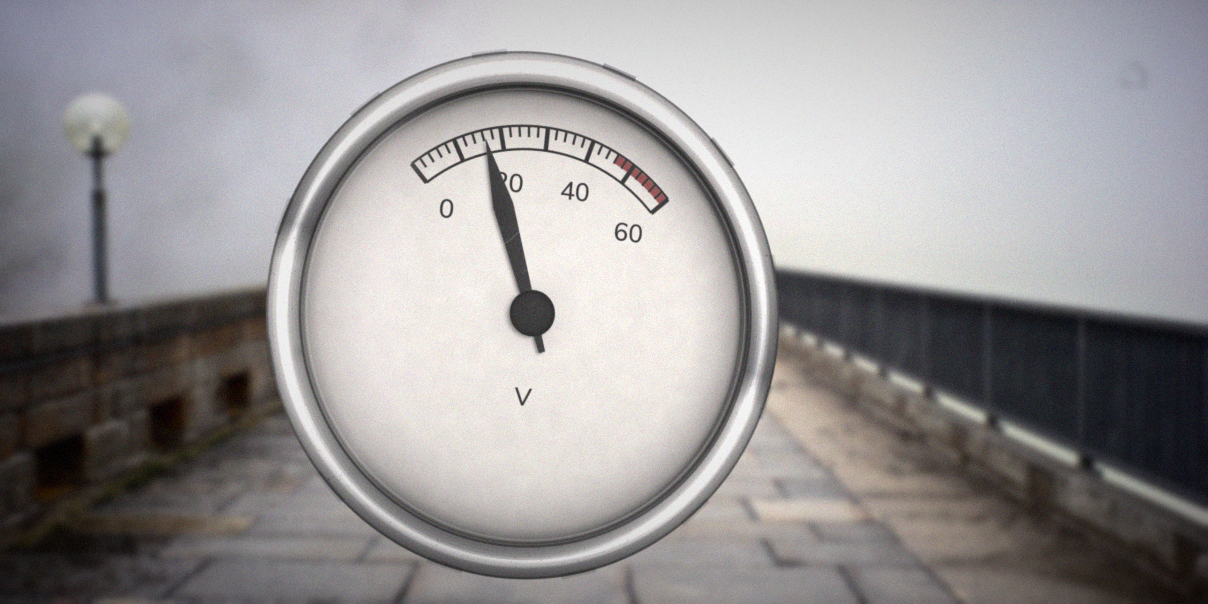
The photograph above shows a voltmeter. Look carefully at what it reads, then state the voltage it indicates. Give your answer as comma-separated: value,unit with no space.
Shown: 16,V
